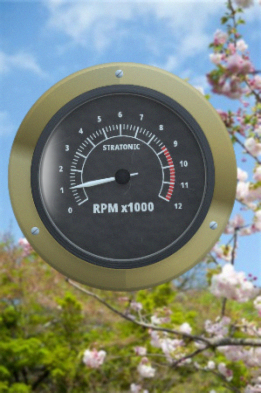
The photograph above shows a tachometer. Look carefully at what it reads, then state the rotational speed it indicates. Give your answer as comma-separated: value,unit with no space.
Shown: 1000,rpm
